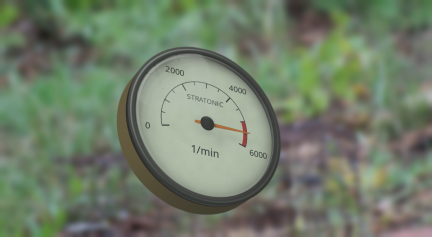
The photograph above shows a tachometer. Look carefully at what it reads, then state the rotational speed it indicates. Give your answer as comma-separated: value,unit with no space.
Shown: 5500,rpm
